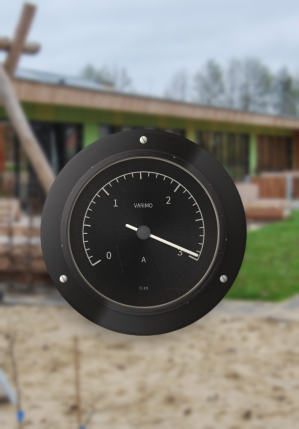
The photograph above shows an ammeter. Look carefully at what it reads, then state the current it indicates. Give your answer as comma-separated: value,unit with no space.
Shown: 2.95,A
